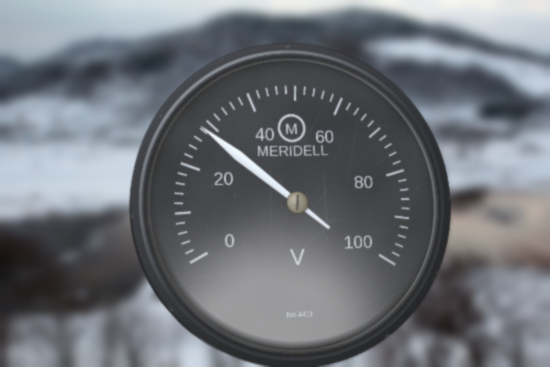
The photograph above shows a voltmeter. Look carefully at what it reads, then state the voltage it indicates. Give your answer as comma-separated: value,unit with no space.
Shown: 28,V
